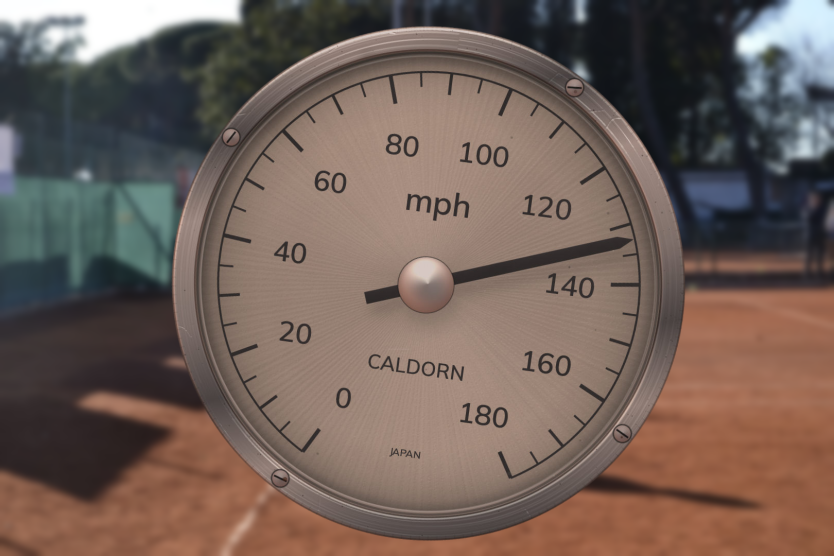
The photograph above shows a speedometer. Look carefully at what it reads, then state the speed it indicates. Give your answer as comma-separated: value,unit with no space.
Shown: 132.5,mph
